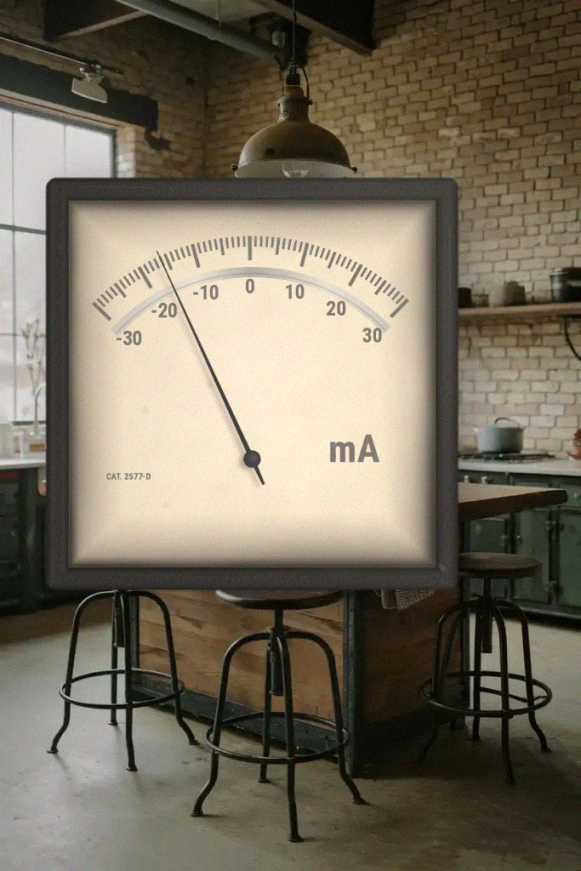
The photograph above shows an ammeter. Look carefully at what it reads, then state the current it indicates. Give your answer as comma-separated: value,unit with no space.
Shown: -16,mA
